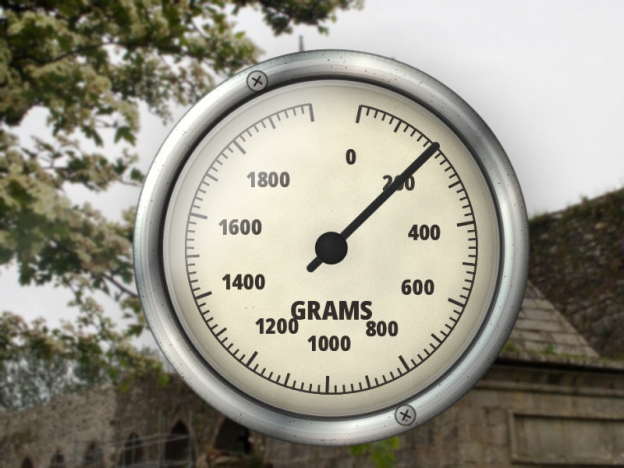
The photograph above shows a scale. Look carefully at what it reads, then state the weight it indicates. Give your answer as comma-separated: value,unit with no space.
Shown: 200,g
